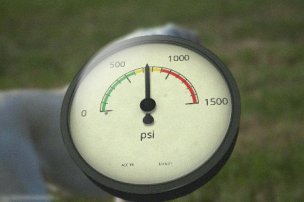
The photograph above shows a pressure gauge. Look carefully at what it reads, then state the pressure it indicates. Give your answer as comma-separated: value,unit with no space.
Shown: 750,psi
